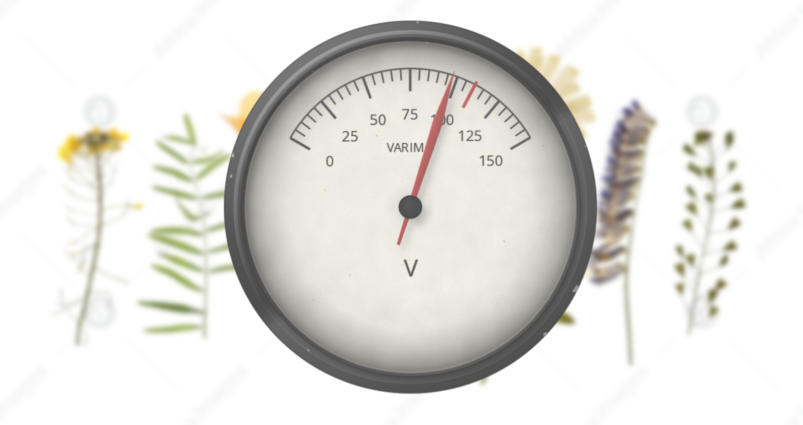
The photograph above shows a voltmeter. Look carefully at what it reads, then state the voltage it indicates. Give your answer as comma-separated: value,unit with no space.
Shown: 97.5,V
